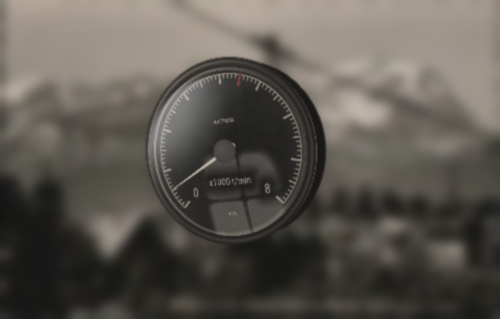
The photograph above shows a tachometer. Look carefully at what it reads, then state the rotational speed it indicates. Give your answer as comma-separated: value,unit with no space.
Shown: 500,rpm
